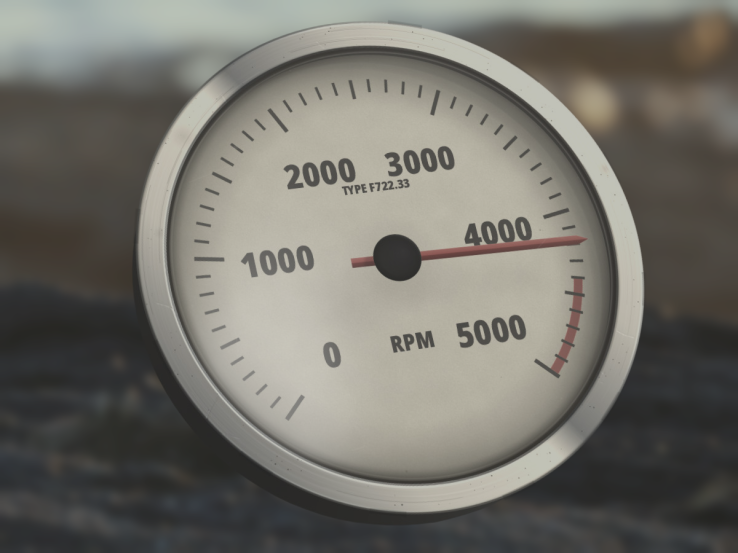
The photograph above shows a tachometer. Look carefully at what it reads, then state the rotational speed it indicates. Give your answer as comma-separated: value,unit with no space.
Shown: 4200,rpm
